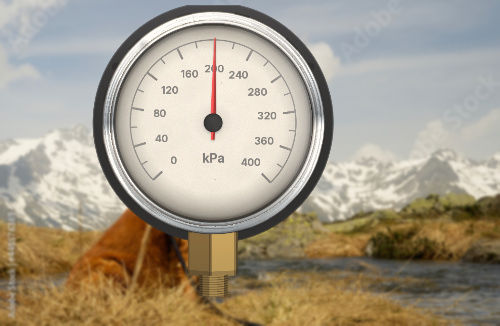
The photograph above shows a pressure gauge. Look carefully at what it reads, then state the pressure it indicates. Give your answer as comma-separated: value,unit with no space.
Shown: 200,kPa
